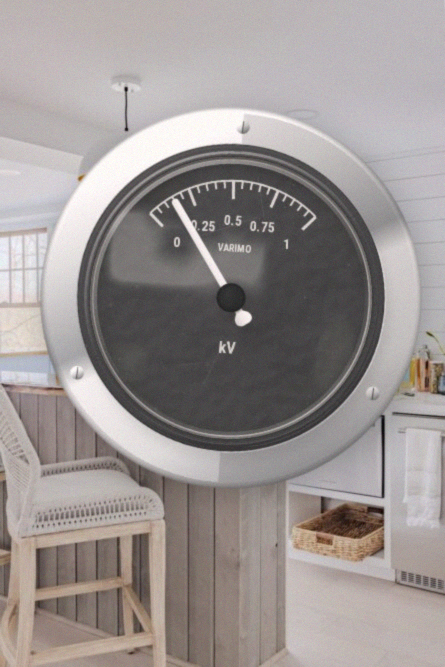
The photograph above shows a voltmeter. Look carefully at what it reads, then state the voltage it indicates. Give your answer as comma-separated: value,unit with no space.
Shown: 0.15,kV
